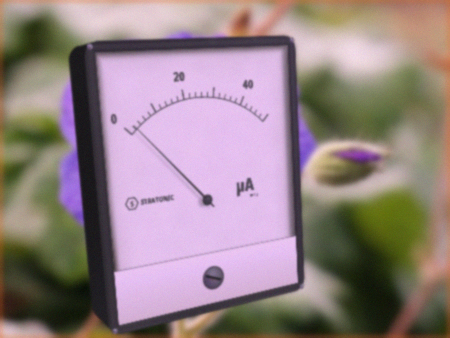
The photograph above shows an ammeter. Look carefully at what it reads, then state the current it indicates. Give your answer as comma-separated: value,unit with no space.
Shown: 2,µA
